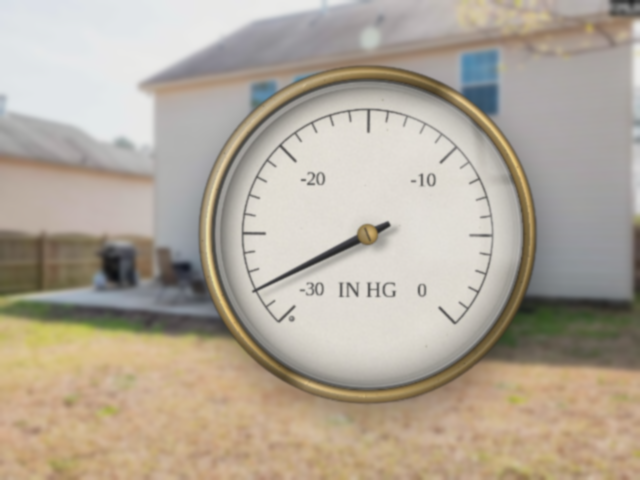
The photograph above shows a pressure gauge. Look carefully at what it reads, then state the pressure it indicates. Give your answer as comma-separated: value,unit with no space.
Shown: -28,inHg
